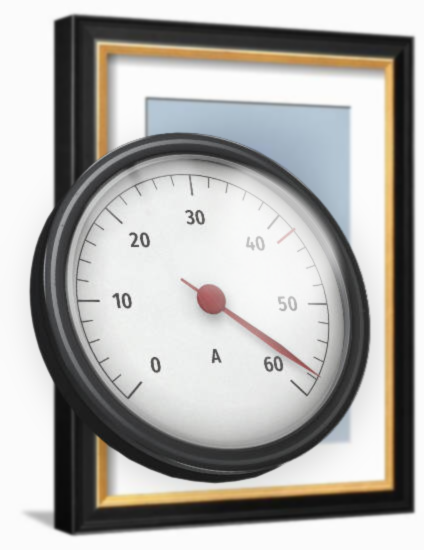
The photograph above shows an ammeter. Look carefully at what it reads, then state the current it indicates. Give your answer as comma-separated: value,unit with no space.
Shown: 58,A
